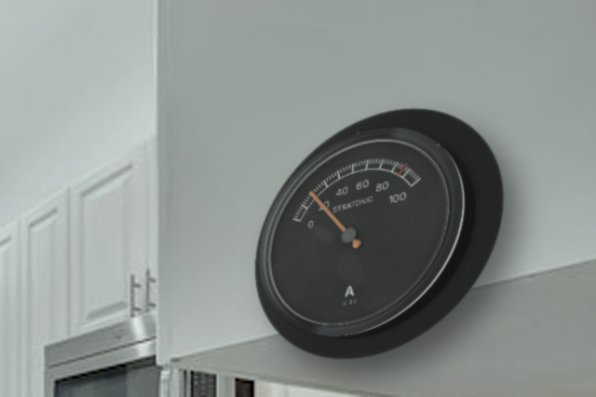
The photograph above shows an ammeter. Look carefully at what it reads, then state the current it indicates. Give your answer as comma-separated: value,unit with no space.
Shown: 20,A
